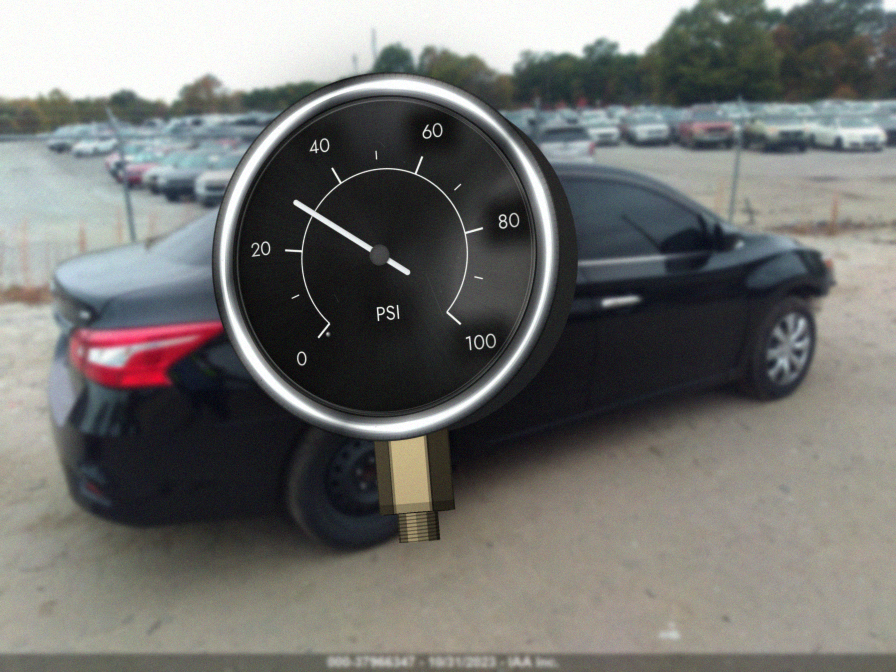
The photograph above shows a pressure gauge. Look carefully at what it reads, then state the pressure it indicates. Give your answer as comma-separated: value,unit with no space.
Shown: 30,psi
